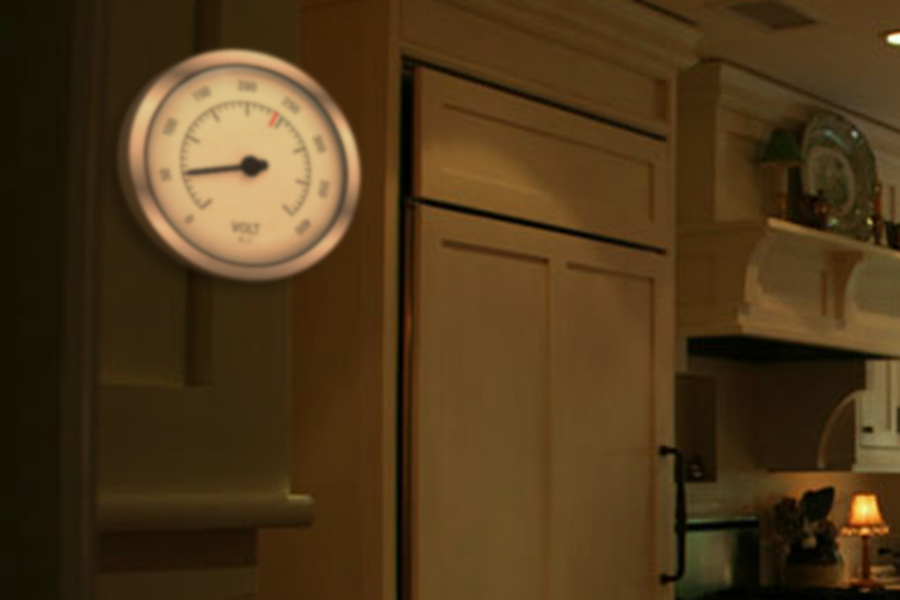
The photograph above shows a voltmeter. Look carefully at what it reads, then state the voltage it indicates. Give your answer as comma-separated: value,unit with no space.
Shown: 50,V
